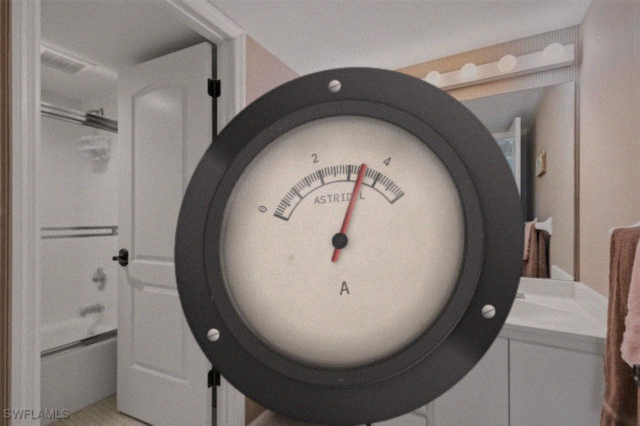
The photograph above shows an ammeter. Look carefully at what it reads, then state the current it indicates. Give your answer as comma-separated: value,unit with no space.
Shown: 3.5,A
